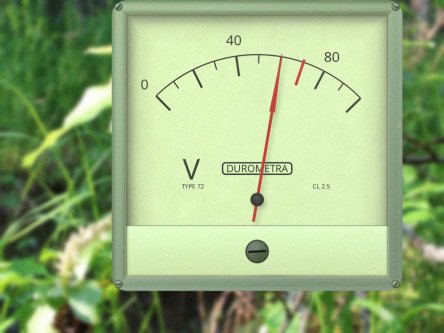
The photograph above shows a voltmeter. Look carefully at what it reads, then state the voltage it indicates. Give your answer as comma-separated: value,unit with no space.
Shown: 60,V
